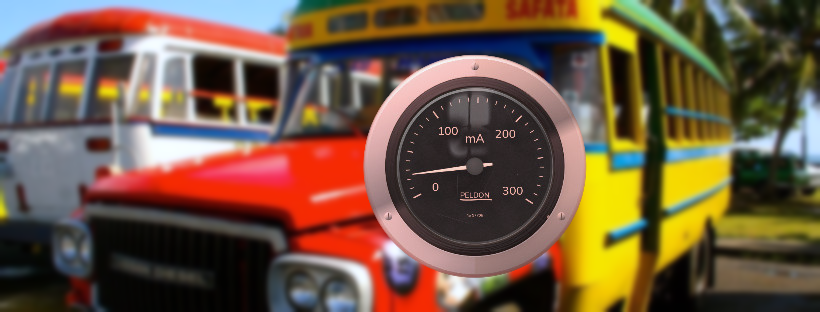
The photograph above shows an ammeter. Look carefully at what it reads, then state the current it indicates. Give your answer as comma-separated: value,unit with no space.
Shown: 25,mA
